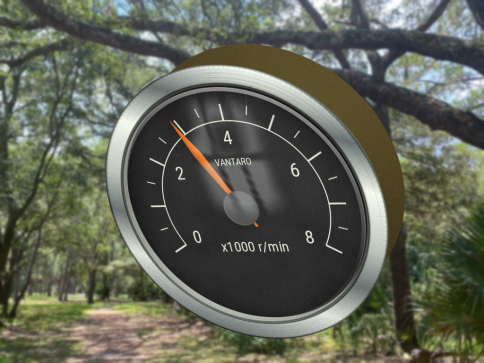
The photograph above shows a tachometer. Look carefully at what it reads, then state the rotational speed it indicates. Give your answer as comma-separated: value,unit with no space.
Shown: 3000,rpm
